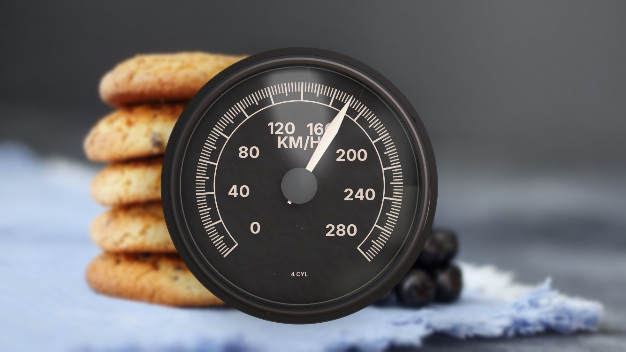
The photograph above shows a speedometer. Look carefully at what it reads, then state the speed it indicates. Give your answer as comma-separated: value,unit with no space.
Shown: 170,km/h
